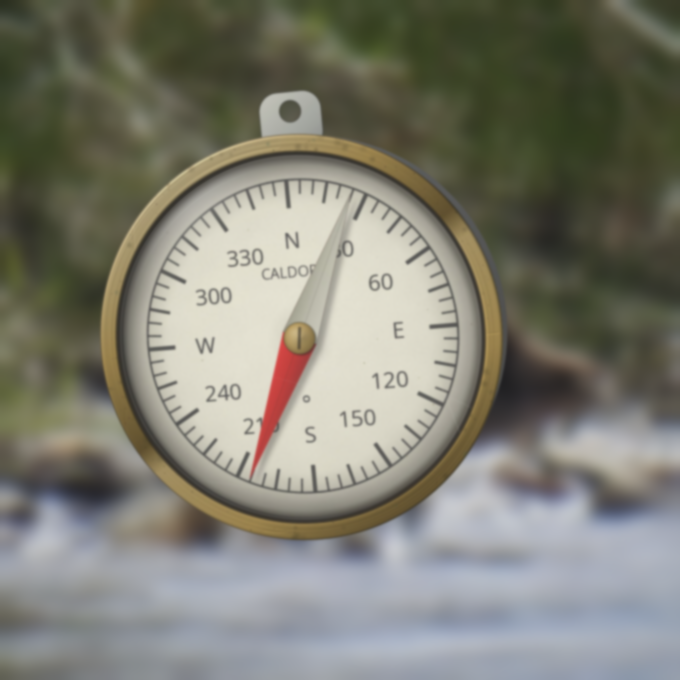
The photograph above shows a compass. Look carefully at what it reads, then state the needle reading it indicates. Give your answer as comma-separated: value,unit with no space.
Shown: 205,°
